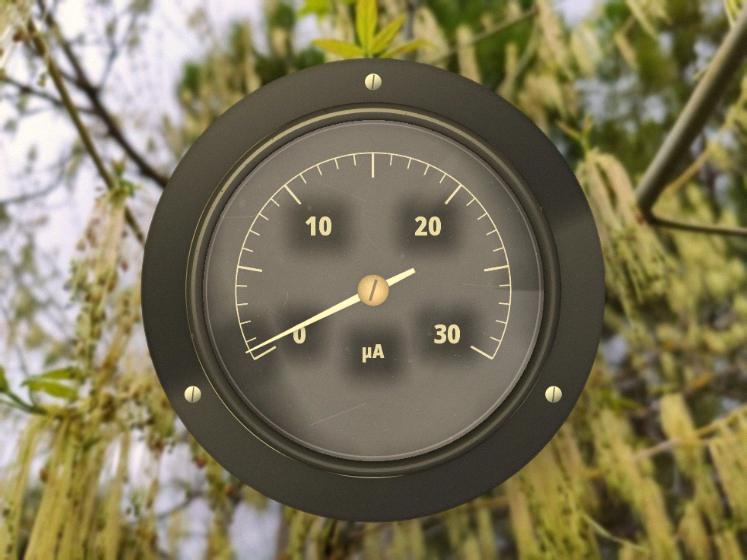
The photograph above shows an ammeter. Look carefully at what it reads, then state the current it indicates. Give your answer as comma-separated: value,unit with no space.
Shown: 0.5,µA
